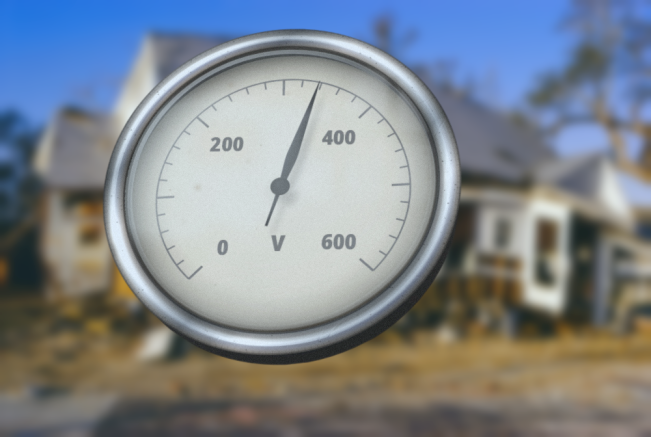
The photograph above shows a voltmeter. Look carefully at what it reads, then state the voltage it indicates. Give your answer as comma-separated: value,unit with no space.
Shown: 340,V
